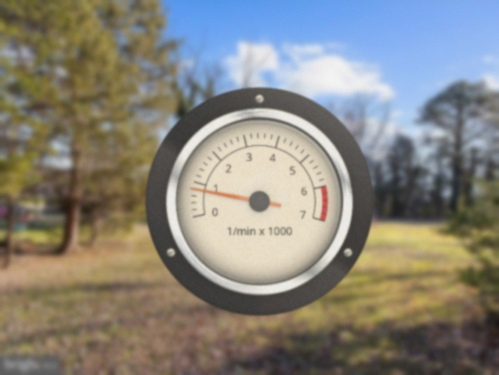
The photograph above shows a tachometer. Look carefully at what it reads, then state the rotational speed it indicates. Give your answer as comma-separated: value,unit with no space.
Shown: 800,rpm
